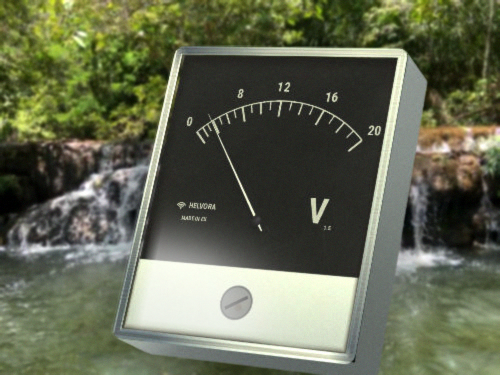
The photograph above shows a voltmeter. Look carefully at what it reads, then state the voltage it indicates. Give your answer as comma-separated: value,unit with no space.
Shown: 4,V
